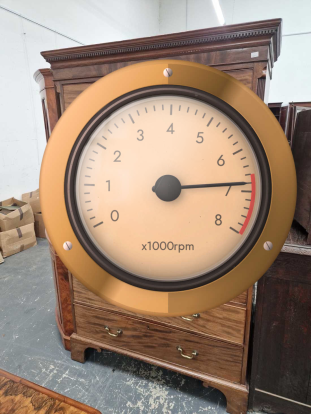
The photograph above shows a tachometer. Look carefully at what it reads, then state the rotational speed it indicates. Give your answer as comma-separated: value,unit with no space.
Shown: 6800,rpm
